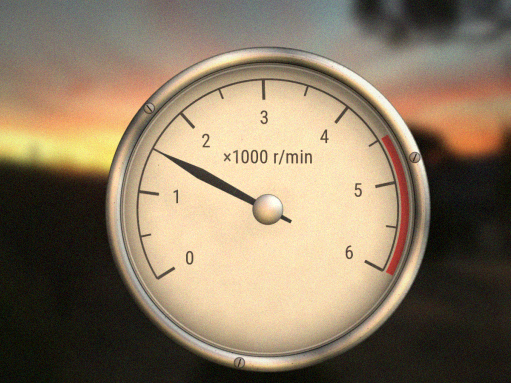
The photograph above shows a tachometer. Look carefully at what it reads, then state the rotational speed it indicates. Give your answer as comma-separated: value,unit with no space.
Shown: 1500,rpm
